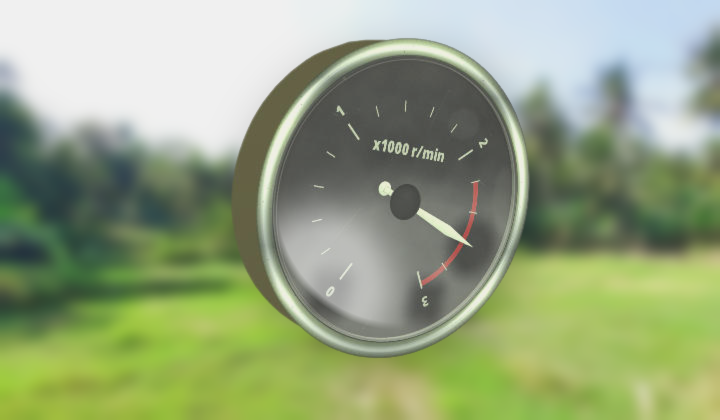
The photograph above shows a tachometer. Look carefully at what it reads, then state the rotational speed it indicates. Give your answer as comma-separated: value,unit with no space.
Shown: 2600,rpm
